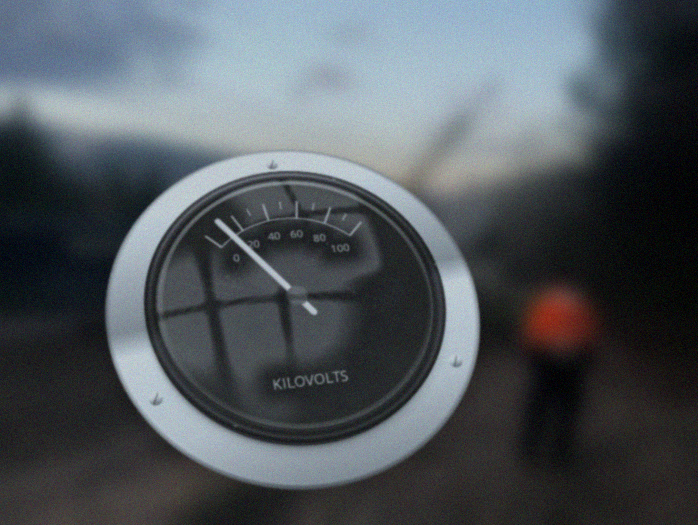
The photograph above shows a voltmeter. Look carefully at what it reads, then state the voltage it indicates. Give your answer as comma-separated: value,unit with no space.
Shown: 10,kV
